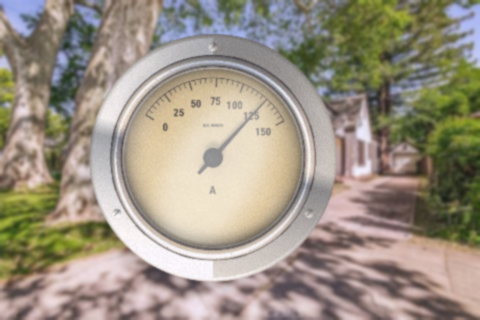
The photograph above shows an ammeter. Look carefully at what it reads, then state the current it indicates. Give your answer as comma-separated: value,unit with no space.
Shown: 125,A
